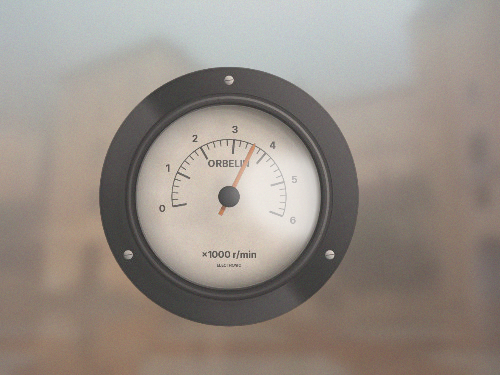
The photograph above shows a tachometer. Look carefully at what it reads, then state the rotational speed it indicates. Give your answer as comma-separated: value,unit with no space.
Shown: 3600,rpm
